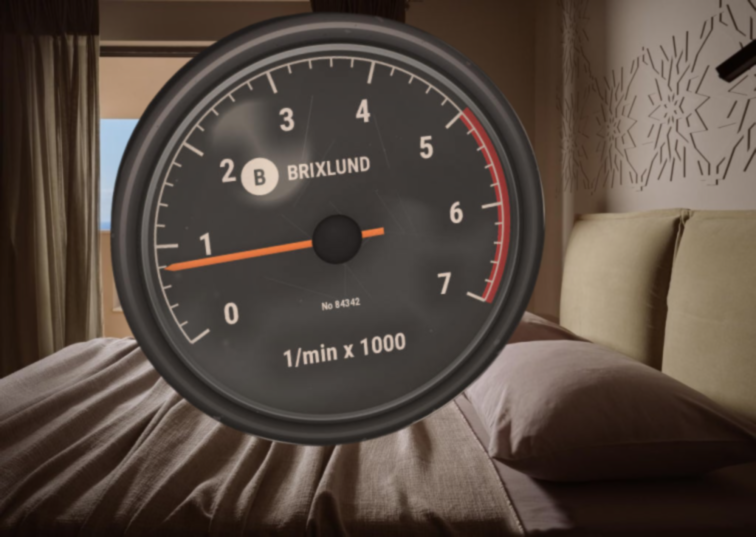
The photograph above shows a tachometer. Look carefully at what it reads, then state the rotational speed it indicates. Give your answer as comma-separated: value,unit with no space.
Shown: 800,rpm
